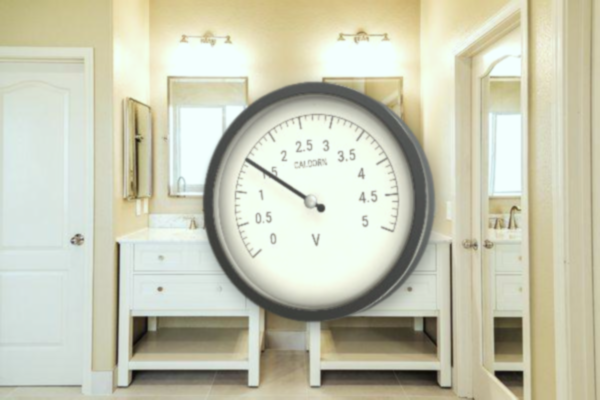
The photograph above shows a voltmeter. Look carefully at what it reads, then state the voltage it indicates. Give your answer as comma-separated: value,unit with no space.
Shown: 1.5,V
